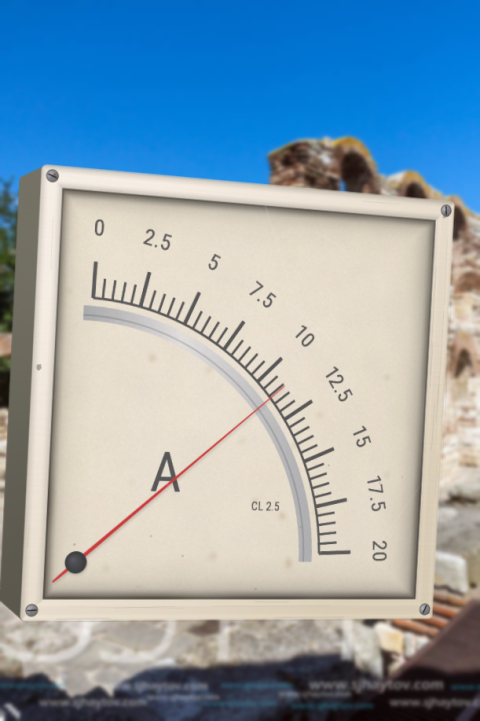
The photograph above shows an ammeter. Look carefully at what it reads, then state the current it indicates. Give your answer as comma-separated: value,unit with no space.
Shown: 11,A
